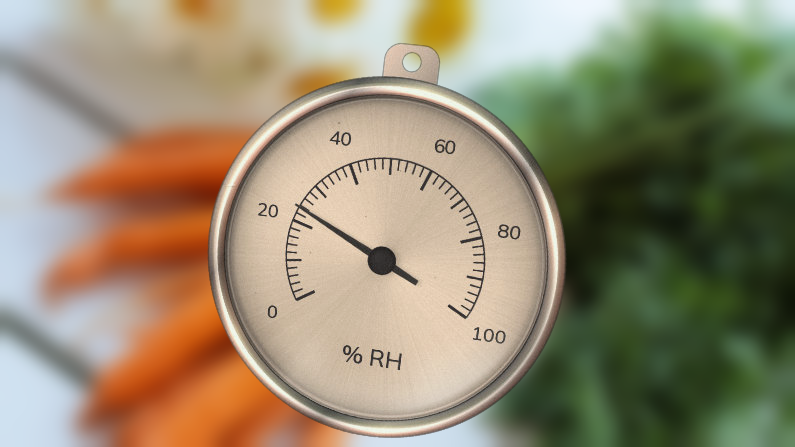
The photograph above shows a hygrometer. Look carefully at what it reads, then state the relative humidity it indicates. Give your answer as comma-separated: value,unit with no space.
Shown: 24,%
